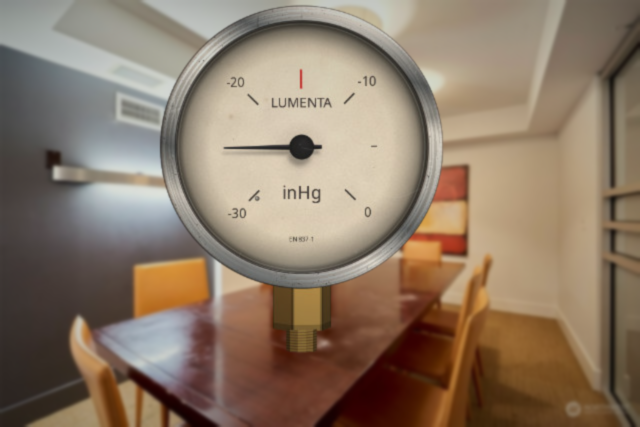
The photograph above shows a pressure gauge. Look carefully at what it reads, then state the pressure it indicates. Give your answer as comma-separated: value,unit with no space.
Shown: -25,inHg
